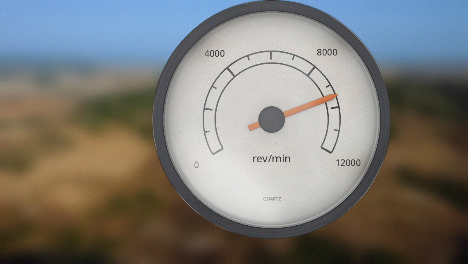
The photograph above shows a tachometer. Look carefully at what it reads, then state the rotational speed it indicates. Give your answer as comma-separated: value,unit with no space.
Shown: 9500,rpm
